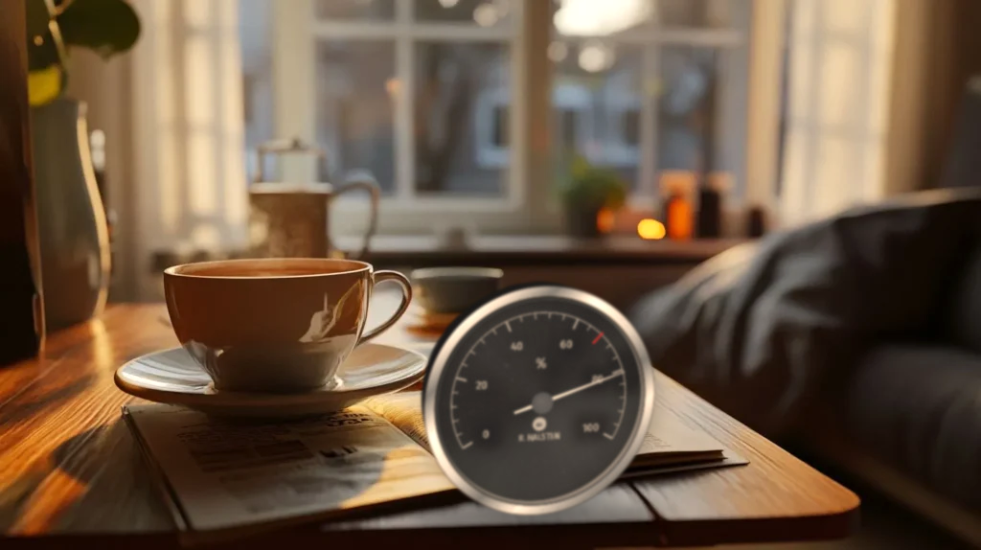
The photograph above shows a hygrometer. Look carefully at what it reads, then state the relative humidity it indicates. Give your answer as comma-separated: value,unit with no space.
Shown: 80,%
